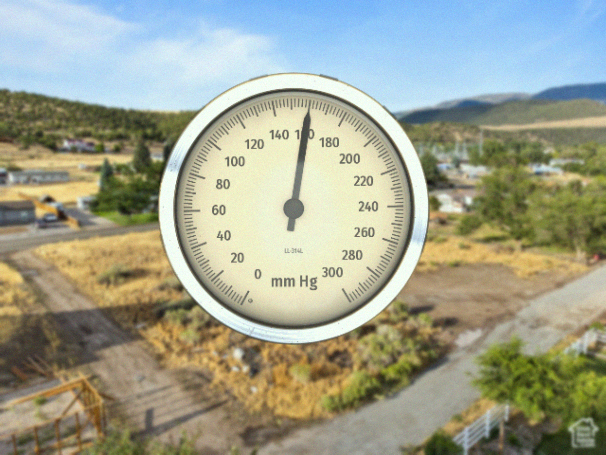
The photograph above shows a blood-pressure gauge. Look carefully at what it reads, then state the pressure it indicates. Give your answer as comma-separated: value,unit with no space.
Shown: 160,mmHg
